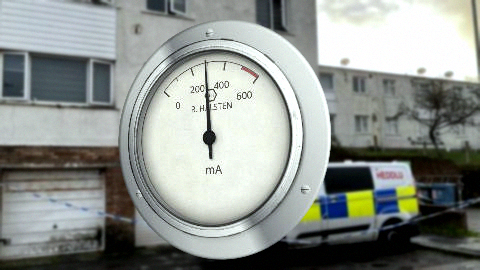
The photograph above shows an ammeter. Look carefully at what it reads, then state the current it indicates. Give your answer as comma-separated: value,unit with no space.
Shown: 300,mA
